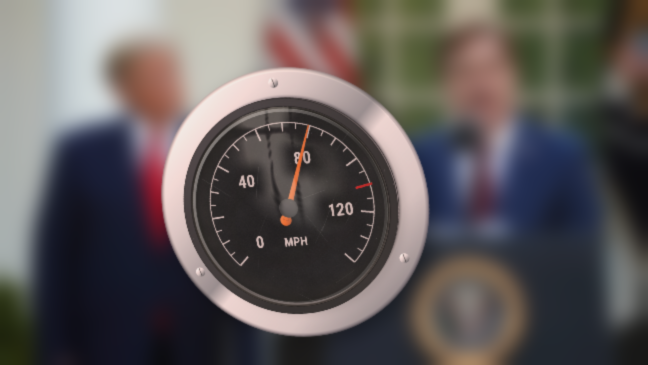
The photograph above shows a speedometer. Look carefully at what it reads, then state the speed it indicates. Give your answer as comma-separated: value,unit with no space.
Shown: 80,mph
